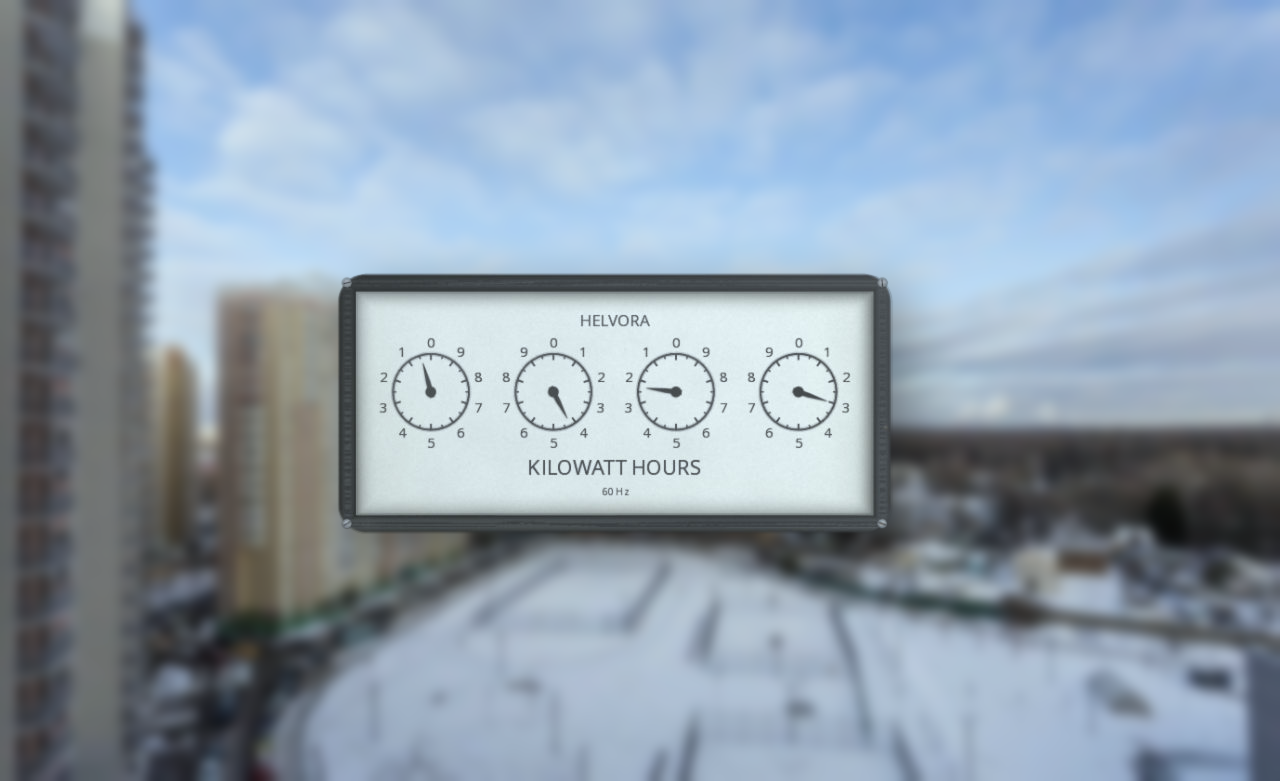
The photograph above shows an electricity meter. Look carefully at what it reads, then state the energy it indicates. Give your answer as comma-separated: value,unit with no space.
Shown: 423,kWh
